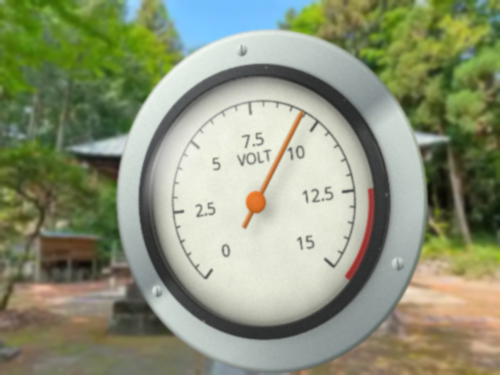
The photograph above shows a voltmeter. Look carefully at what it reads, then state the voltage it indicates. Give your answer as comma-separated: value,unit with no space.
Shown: 9.5,V
